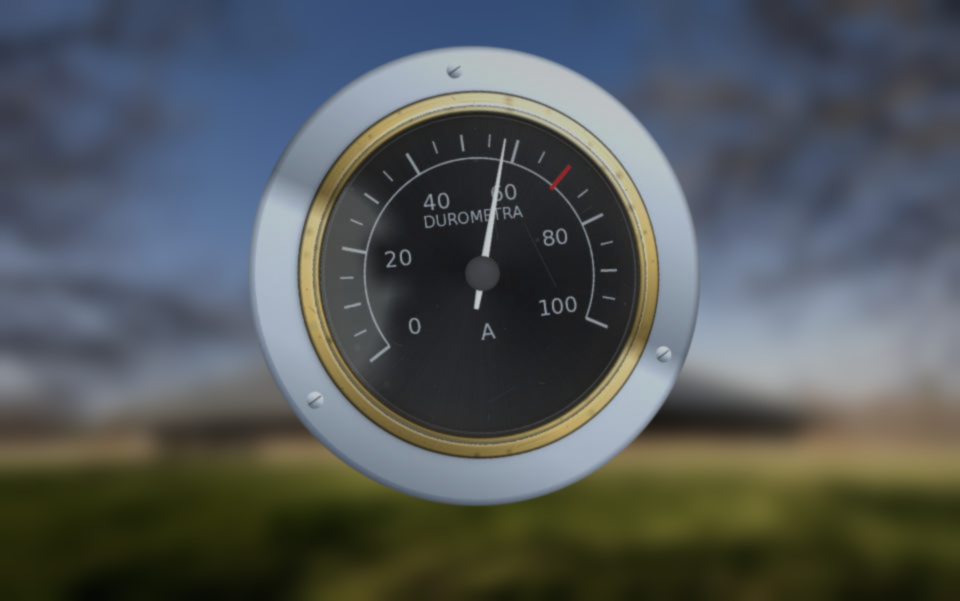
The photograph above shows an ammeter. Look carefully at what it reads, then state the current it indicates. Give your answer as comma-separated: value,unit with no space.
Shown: 57.5,A
